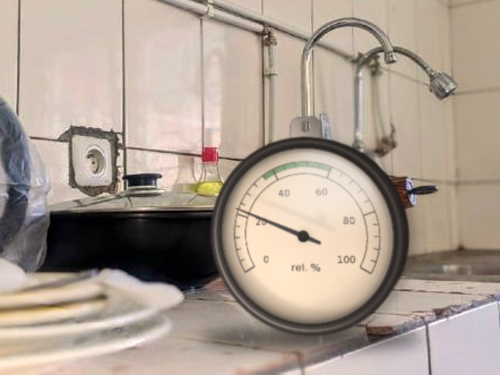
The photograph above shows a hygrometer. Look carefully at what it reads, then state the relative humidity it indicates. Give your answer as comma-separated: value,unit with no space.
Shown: 22,%
